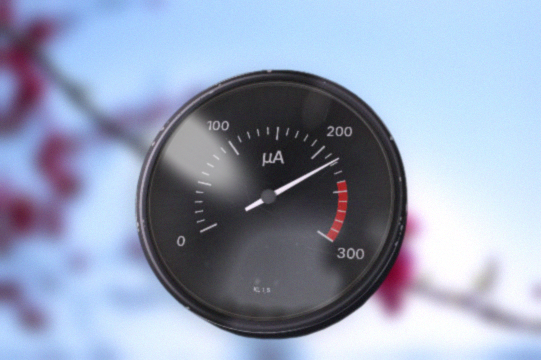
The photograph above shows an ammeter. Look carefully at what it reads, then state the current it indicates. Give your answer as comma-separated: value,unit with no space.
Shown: 220,µA
